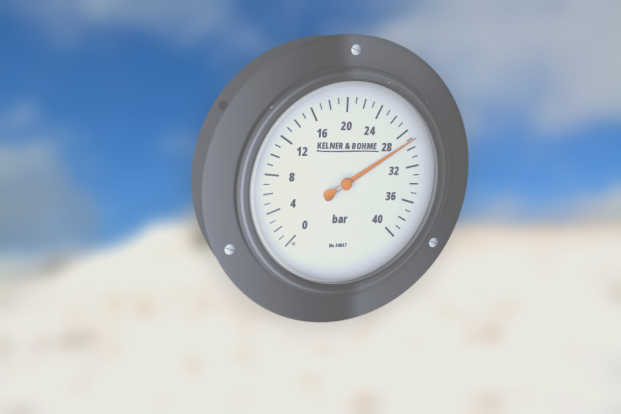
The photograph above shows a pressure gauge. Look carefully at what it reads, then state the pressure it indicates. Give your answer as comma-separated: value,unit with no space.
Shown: 29,bar
